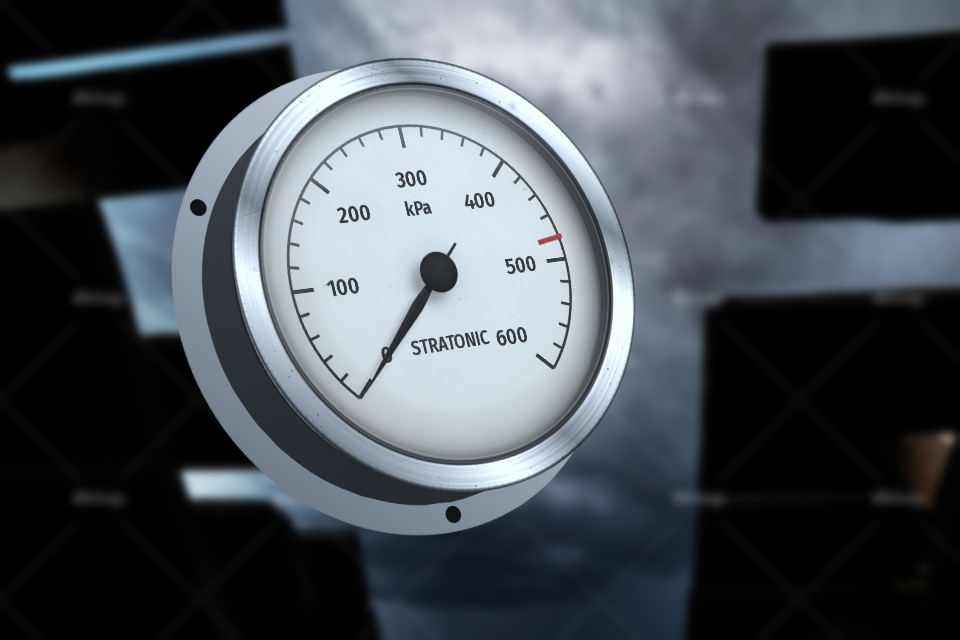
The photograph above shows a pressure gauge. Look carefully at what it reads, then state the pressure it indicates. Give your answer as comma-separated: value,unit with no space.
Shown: 0,kPa
